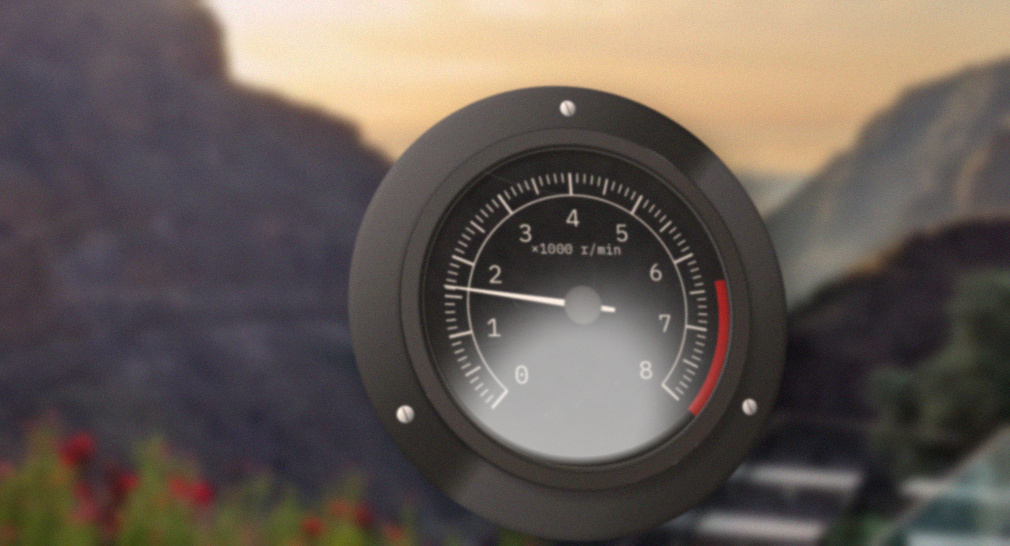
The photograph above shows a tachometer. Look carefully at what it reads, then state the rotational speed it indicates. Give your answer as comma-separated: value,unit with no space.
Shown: 1600,rpm
